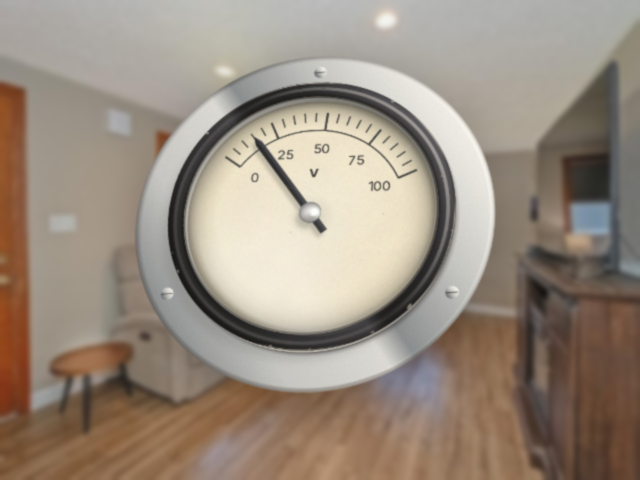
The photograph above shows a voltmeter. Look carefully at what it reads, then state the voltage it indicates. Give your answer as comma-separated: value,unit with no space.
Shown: 15,V
